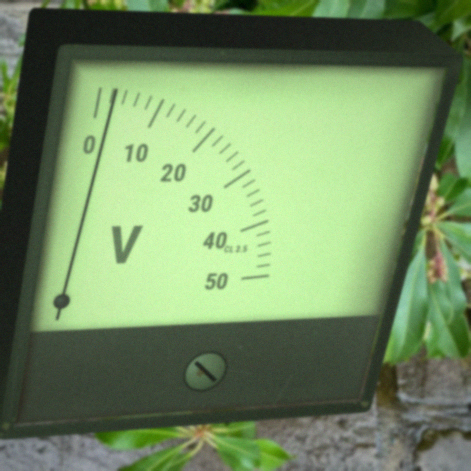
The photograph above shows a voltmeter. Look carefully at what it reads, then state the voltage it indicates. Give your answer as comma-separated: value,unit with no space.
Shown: 2,V
